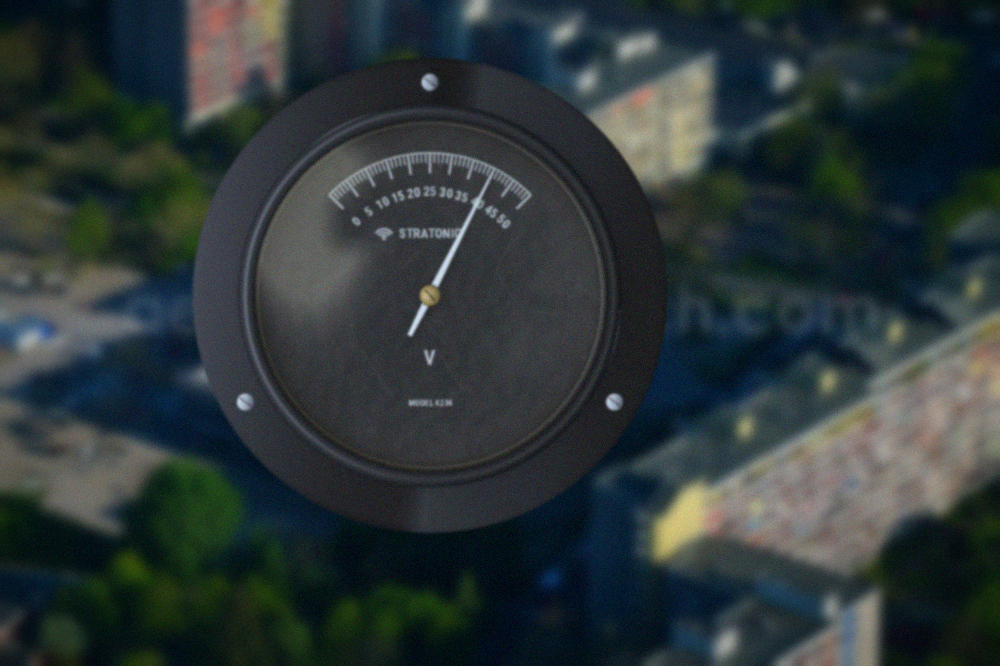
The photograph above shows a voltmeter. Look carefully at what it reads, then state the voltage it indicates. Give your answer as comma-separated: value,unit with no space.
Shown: 40,V
